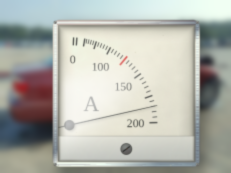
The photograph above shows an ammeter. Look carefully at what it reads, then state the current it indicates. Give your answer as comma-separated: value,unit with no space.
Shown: 185,A
